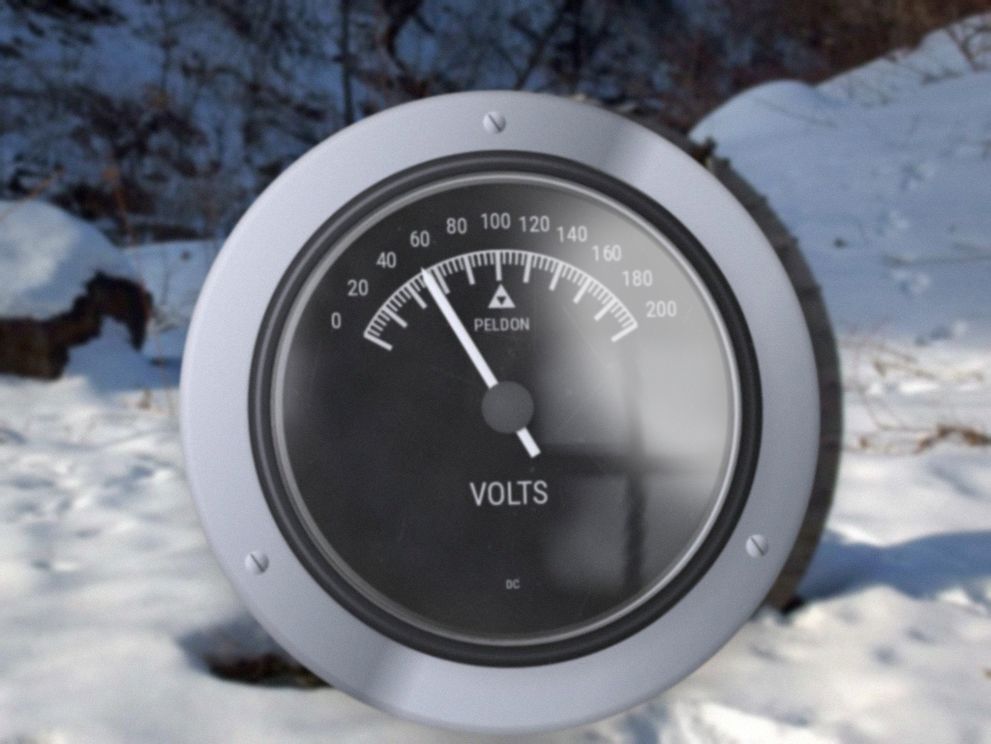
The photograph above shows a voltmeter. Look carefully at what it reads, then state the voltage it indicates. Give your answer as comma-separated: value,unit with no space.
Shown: 52,V
